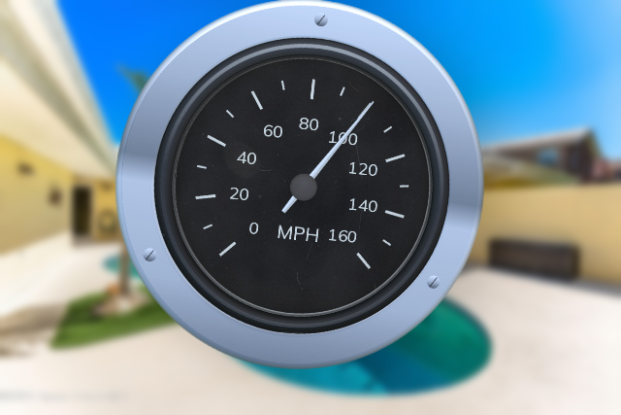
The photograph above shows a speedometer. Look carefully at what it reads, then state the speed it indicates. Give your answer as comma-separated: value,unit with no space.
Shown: 100,mph
